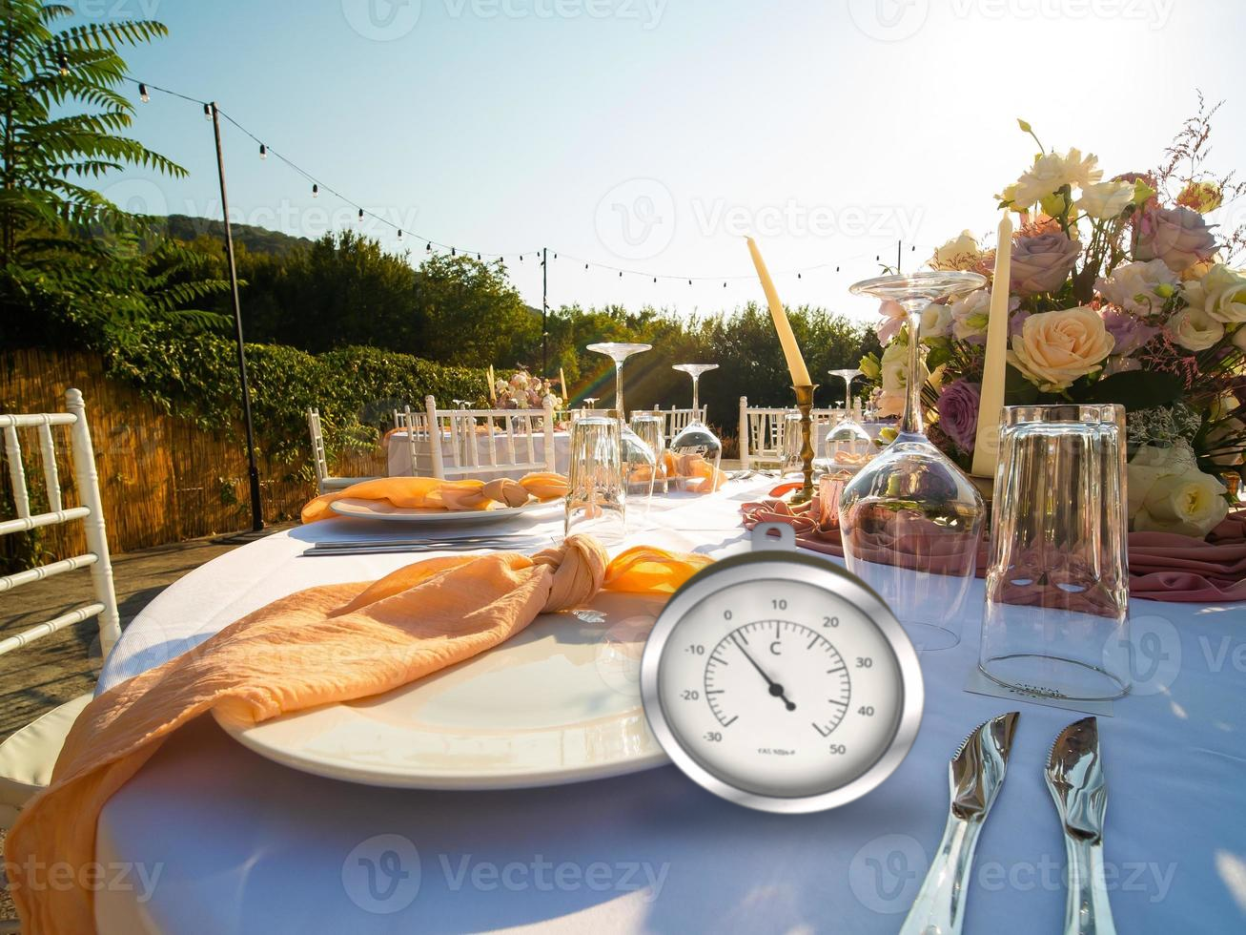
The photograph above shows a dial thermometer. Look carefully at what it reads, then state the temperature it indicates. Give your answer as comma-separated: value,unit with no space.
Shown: -2,°C
